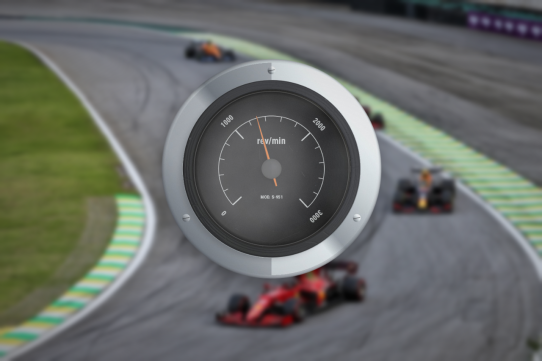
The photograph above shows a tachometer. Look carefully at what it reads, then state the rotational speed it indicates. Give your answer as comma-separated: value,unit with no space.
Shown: 1300,rpm
